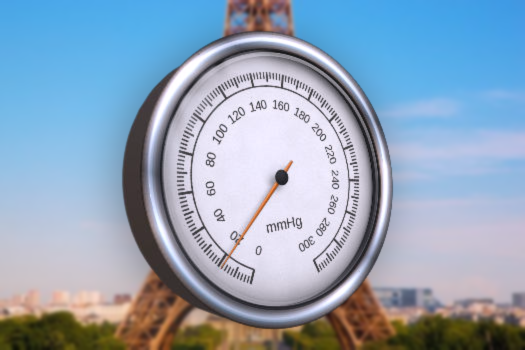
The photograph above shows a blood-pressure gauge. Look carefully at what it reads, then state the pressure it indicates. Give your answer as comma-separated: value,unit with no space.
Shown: 20,mmHg
